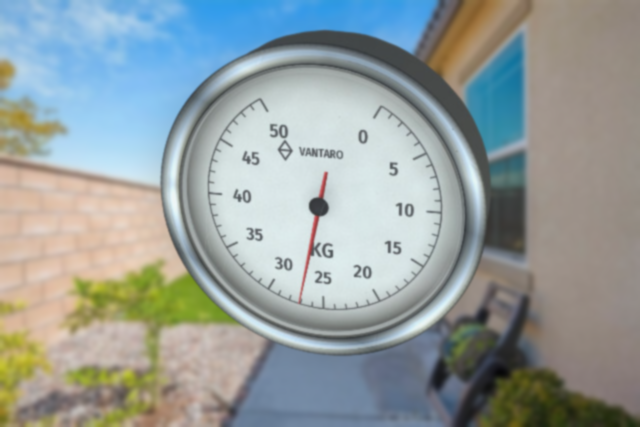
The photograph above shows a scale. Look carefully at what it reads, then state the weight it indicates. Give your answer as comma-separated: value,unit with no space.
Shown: 27,kg
